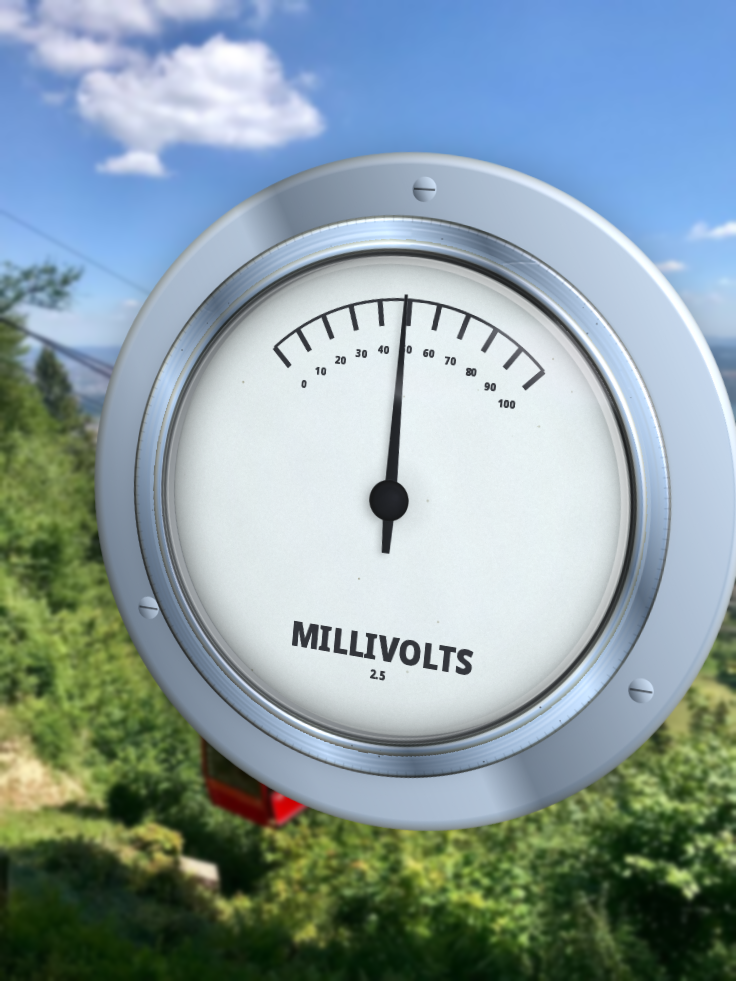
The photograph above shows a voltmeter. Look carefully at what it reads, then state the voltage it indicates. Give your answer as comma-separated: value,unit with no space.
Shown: 50,mV
